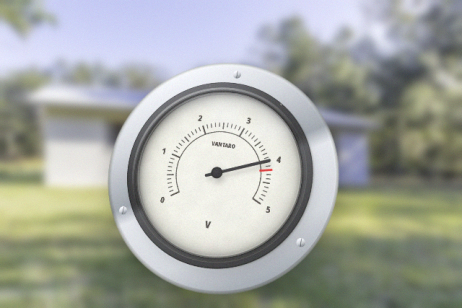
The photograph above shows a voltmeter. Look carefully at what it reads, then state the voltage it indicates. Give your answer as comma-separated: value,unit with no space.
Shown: 4,V
